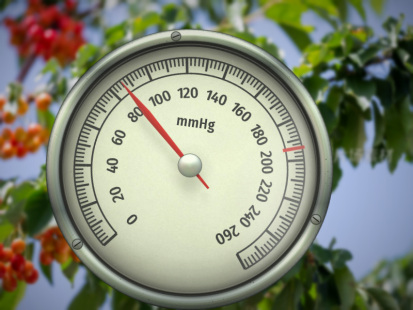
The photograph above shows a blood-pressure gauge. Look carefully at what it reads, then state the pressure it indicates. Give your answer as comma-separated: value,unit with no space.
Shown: 86,mmHg
